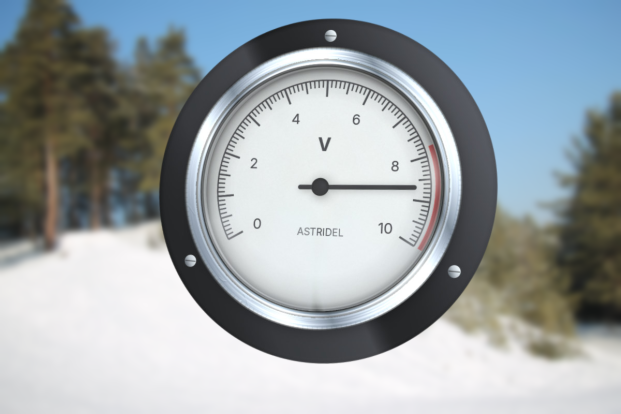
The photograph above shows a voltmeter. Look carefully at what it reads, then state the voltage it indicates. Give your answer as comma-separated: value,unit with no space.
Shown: 8.7,V
